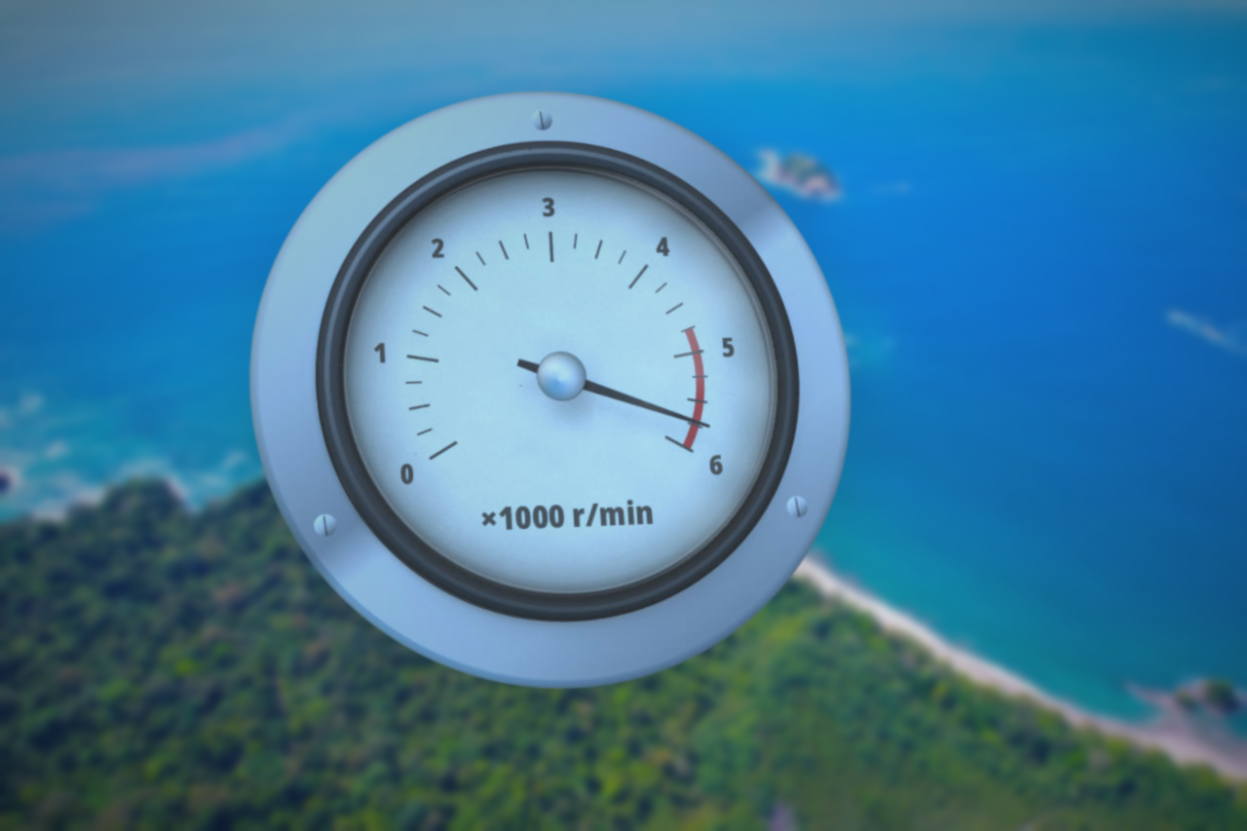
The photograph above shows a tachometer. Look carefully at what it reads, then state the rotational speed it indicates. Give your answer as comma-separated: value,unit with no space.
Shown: 5750,rpm
